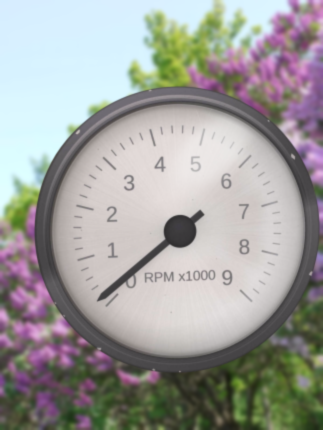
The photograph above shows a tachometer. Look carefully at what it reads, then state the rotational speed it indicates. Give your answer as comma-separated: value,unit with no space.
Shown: 200,rpm
